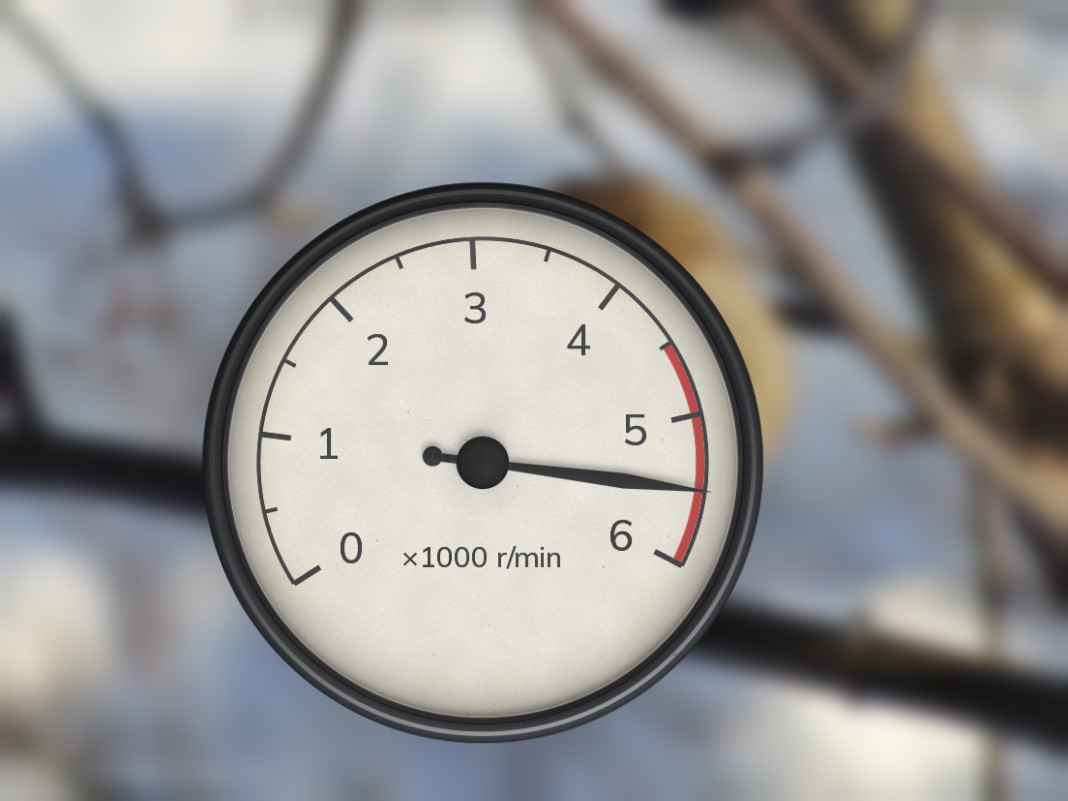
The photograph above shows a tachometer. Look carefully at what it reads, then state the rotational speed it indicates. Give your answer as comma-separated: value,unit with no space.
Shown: 5500,rpm
